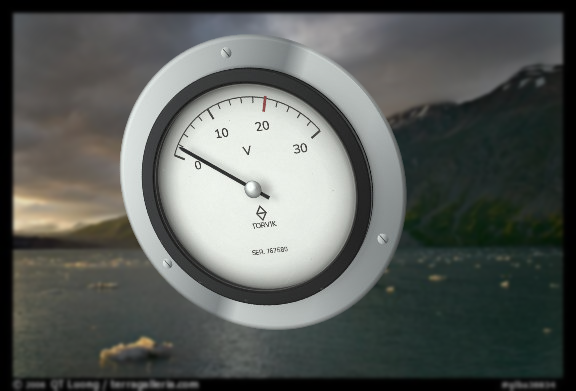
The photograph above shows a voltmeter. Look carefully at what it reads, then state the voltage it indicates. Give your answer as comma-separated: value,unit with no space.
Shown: 2,V
